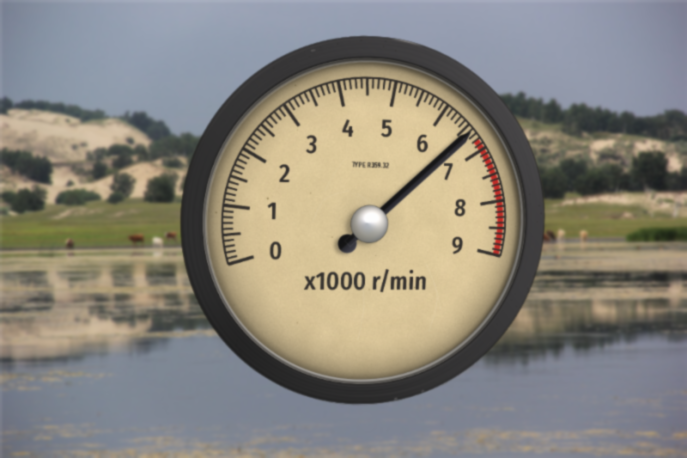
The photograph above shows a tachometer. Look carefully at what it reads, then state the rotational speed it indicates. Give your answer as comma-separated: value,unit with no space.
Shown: 6600,rpm
